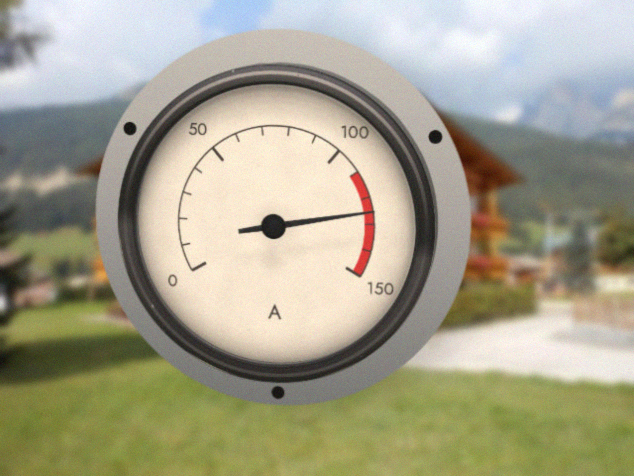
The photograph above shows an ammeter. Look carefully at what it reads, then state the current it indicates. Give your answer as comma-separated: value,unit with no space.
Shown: 125,A
